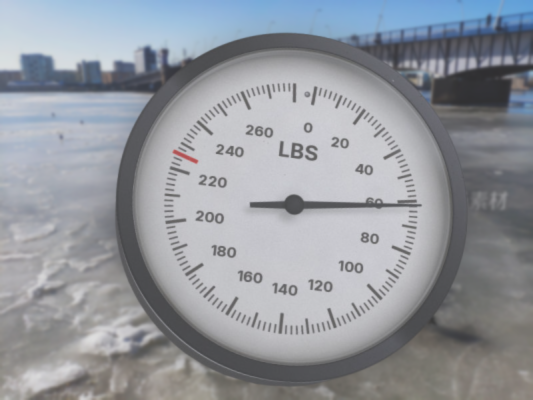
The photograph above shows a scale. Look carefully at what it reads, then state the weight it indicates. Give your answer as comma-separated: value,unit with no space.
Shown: 62,lb
